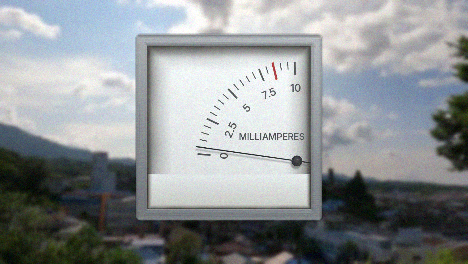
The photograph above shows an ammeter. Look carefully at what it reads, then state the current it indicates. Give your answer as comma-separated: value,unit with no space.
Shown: 0.5,mA
